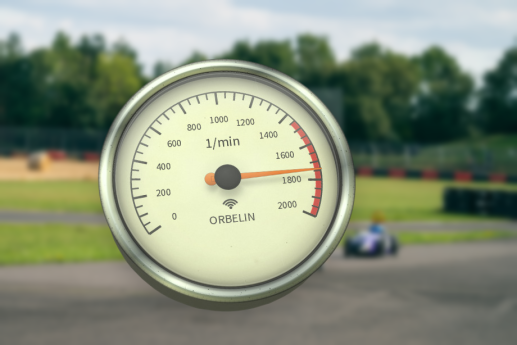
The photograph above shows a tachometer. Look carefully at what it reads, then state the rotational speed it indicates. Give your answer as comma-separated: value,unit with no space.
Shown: 1750,rpm
